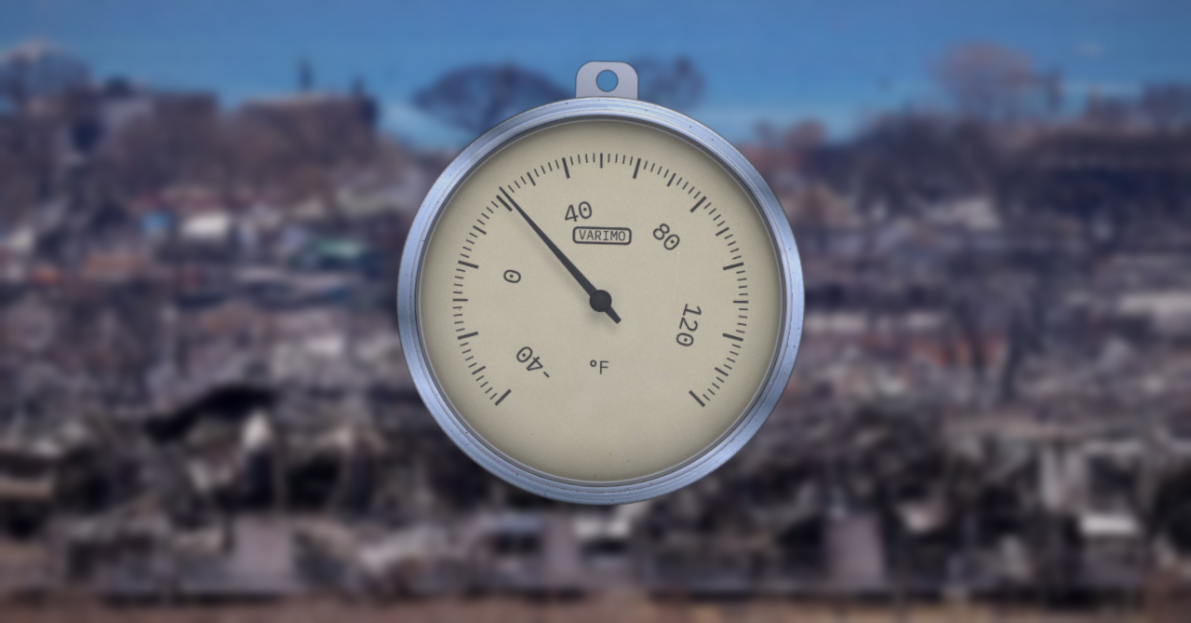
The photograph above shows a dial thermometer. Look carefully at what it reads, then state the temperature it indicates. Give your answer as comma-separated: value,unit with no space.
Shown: 22,°F
